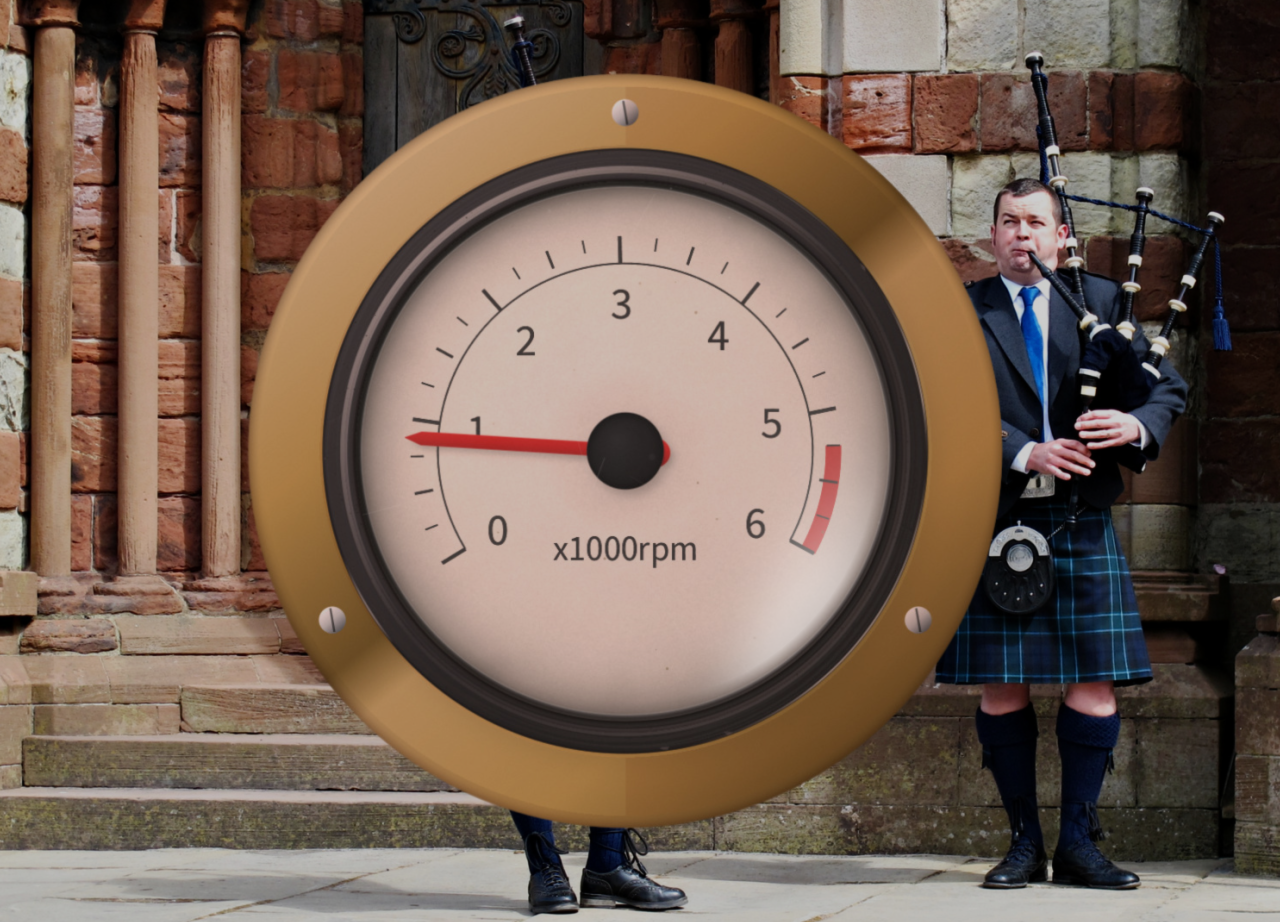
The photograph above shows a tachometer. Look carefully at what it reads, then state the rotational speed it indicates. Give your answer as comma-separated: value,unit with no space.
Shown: 875,rpm
